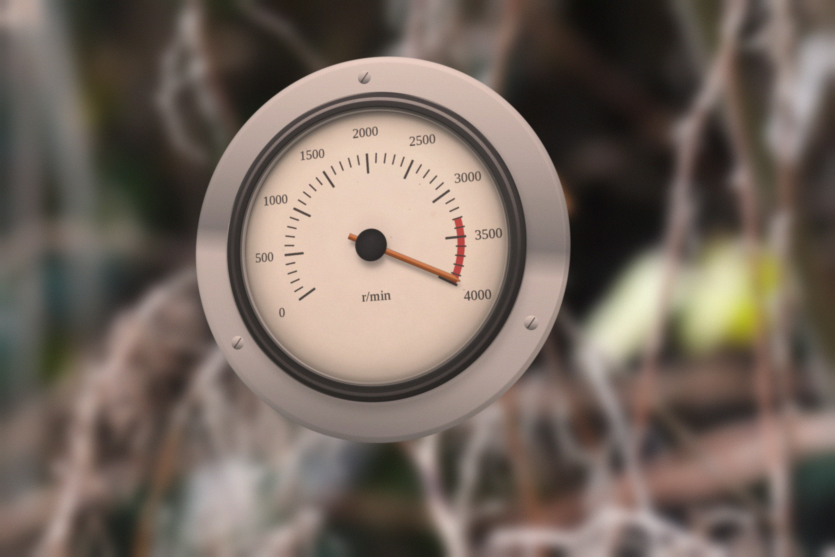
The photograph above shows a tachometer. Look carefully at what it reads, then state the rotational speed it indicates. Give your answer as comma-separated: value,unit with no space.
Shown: 3950,rpm
